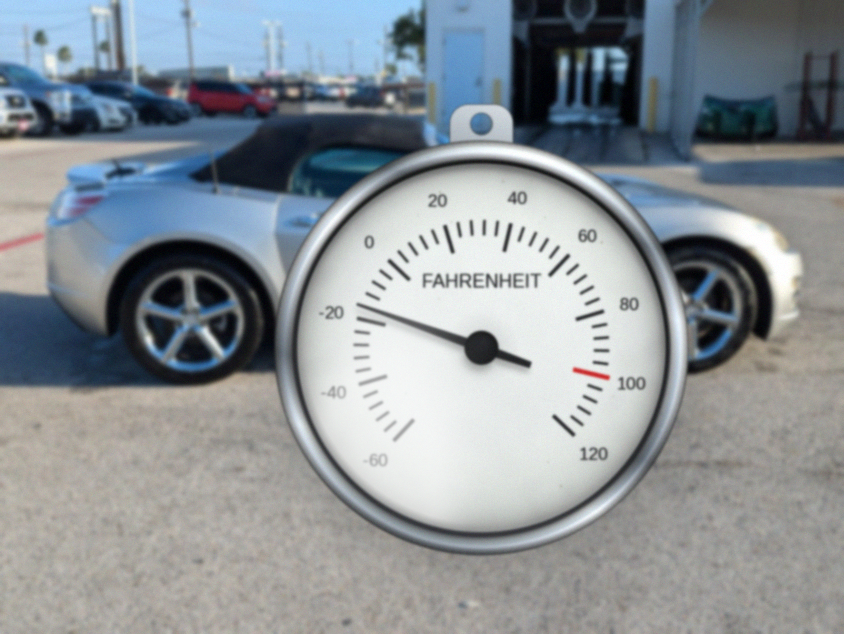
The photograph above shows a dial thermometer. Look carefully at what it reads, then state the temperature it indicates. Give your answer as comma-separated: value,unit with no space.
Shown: -16,°F
